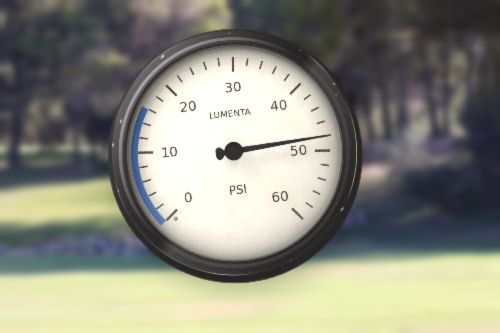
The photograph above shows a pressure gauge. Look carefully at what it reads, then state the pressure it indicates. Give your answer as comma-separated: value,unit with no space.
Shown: 48,psi
